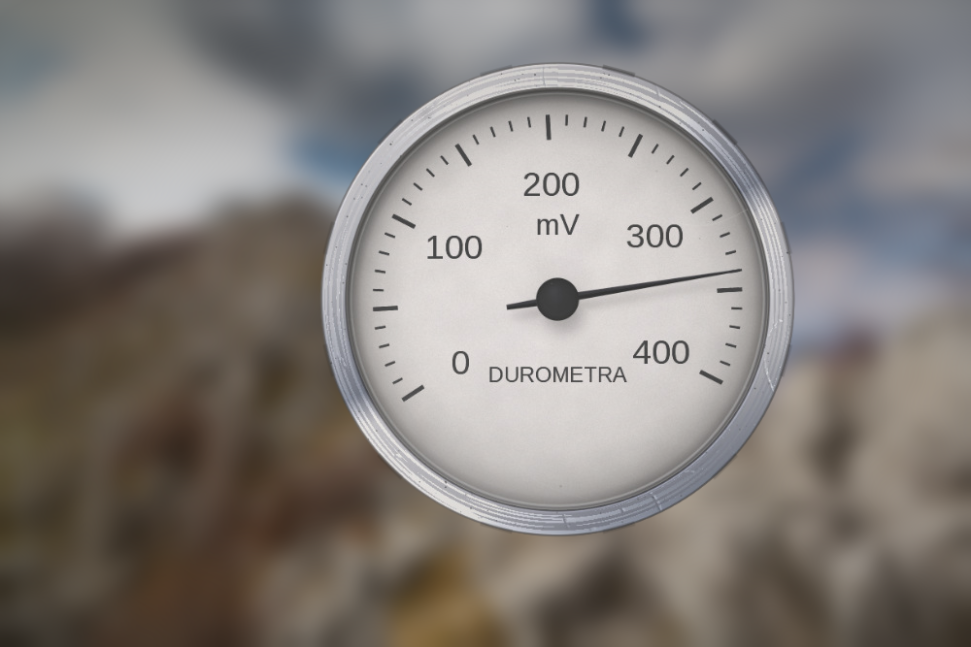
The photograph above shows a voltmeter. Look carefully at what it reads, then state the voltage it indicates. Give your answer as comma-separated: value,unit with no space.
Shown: 340,mV
